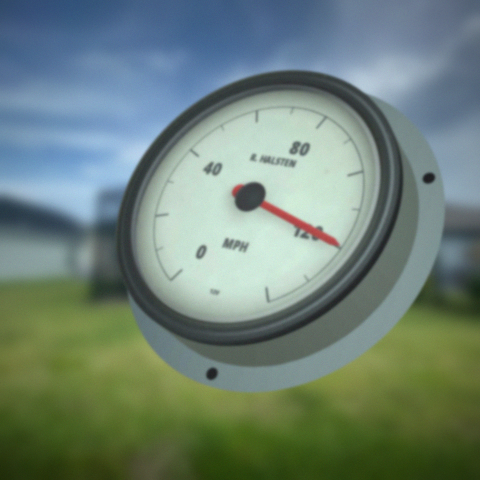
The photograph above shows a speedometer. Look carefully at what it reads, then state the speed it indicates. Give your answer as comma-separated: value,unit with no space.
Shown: 120,mph
